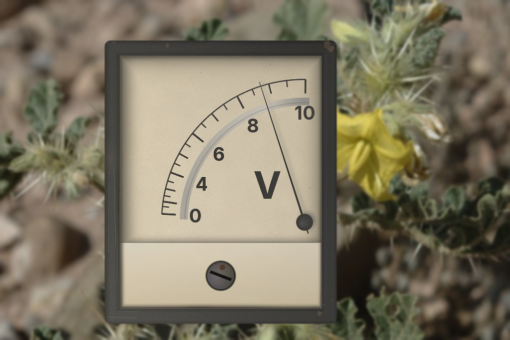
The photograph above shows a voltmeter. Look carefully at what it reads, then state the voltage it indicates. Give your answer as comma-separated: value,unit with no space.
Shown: 8.75,V
